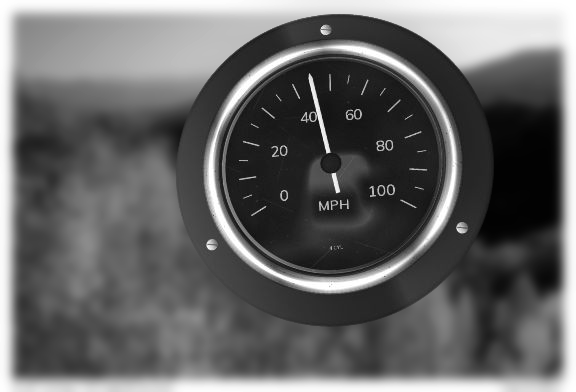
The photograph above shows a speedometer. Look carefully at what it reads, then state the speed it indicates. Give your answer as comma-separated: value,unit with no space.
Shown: 45,mph
